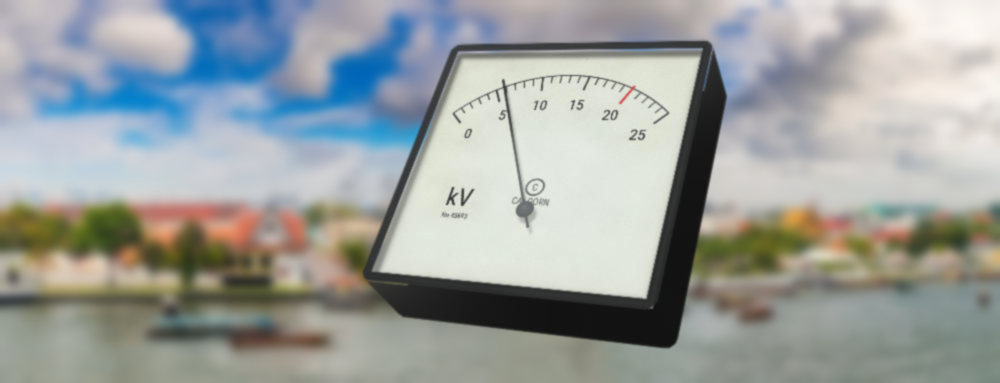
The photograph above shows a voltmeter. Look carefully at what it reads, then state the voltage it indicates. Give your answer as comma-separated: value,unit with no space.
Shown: 6,kV
